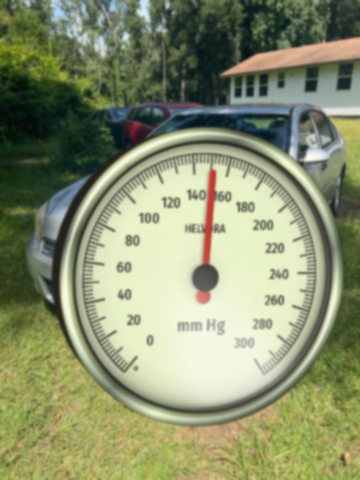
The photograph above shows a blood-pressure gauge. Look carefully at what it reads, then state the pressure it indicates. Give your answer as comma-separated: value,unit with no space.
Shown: 150,mmHg
